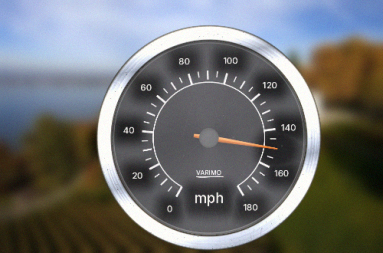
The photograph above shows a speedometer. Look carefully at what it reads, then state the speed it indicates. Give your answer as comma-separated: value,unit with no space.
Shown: 150,mph
